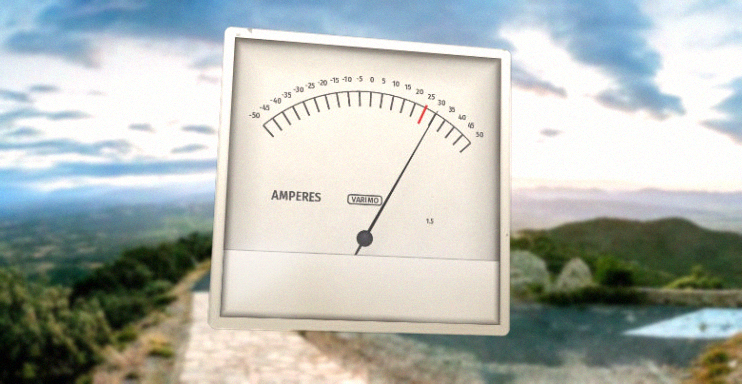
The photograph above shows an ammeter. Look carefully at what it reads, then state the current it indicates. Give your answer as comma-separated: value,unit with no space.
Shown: 30,A
